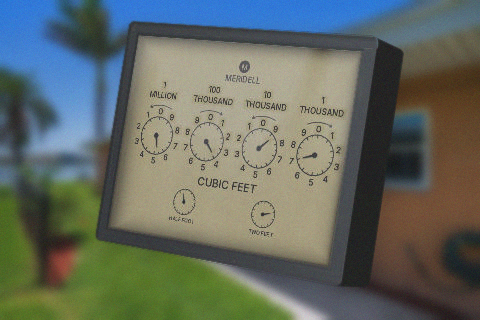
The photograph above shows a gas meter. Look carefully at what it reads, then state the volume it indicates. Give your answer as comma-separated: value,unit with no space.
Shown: 538700,ft³
